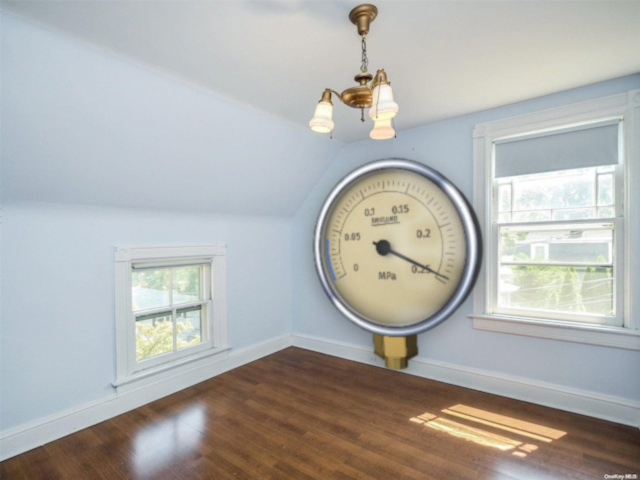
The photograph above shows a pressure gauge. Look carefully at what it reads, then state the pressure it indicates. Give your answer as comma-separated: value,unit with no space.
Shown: 0.245,MPa
